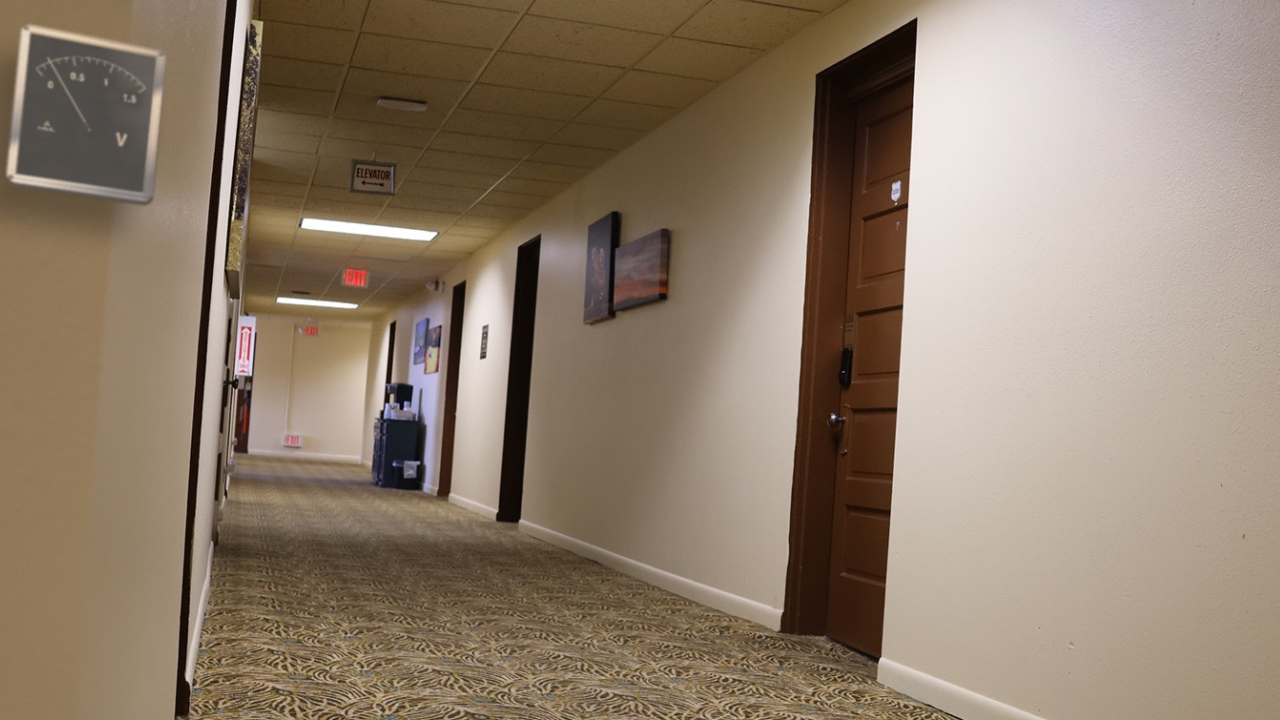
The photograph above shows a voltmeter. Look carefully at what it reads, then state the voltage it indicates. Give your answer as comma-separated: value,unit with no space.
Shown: 0.2,V
